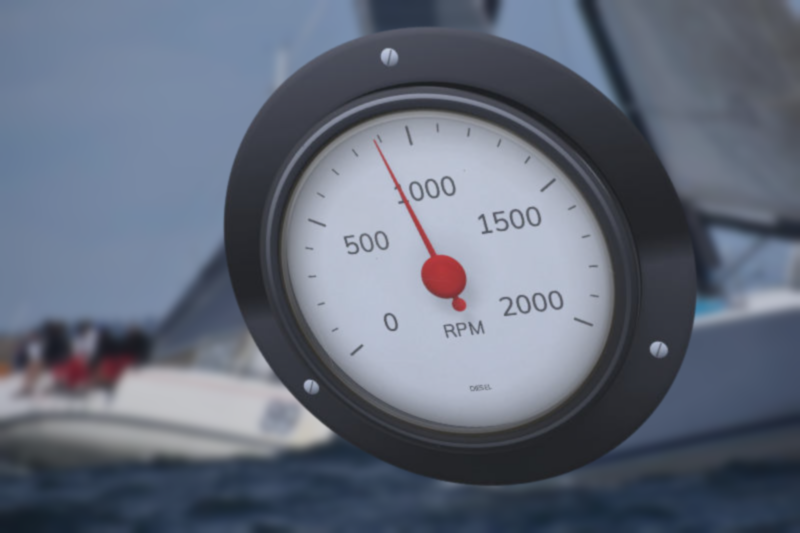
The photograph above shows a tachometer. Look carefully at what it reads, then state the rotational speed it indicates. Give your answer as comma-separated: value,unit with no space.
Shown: 900,rpm
